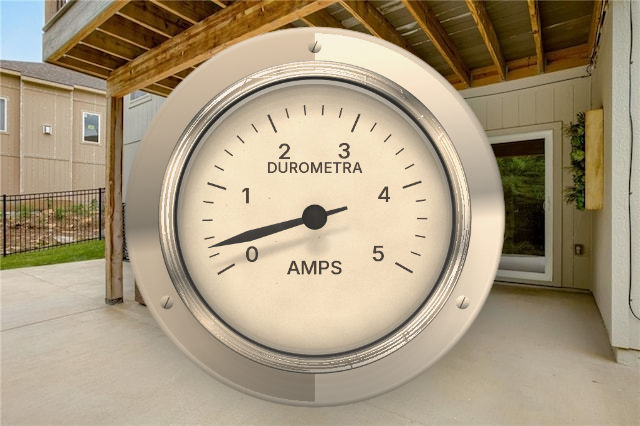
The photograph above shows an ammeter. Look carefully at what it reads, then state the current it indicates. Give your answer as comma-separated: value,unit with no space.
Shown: 0.3,A
